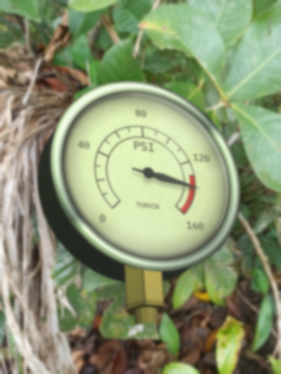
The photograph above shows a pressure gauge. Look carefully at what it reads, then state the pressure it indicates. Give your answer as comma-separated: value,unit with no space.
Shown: 140,psi
